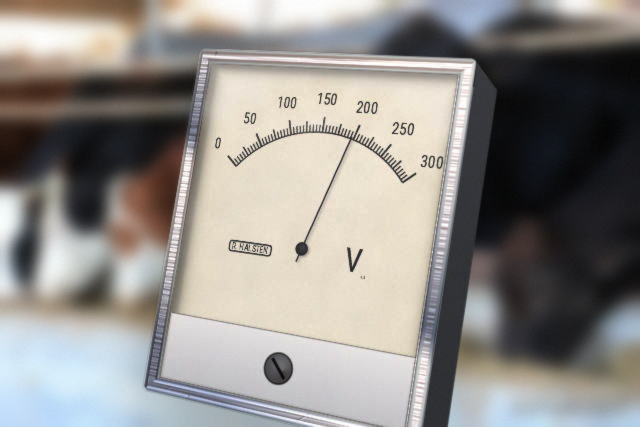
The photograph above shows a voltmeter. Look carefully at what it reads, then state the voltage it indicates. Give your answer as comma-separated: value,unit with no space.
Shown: 200,V
